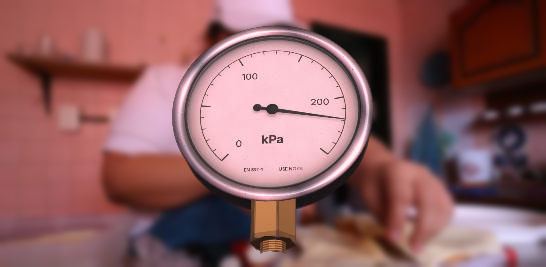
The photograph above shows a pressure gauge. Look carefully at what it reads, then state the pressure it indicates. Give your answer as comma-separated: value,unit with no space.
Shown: 220,kPa
